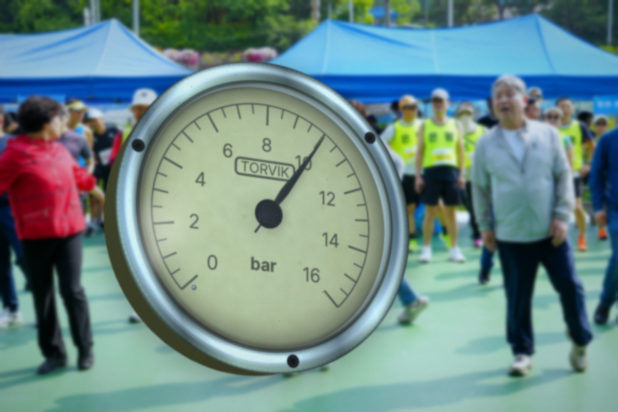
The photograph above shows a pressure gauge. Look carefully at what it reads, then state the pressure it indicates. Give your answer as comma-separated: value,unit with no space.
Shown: 10,bar
